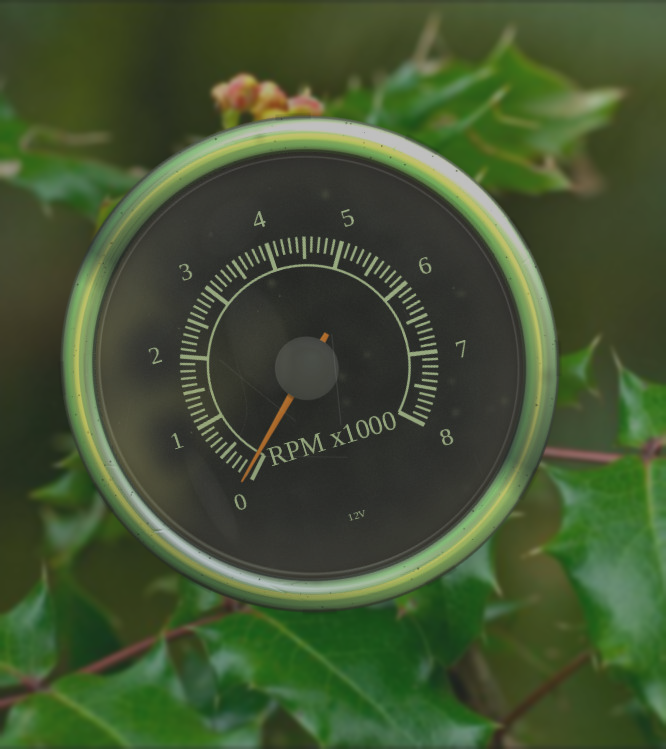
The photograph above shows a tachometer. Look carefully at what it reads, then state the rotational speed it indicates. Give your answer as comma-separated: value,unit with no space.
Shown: 100,rpm
